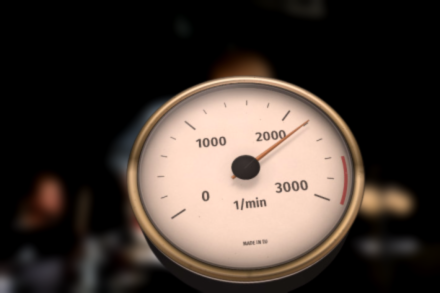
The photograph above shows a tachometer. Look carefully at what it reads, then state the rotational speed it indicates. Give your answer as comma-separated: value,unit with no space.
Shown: 2200,rpm
